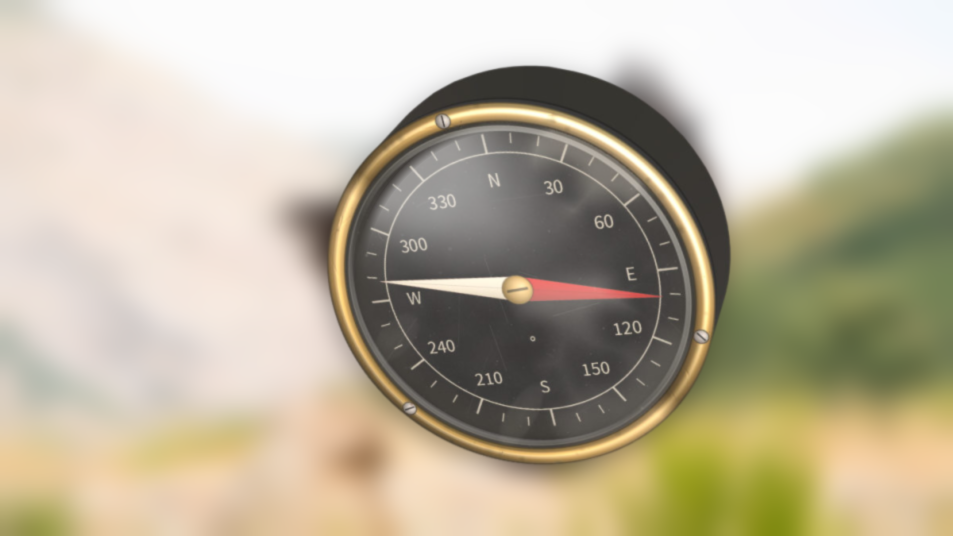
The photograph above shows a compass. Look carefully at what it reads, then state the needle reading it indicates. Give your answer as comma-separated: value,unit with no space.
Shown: 100,°
